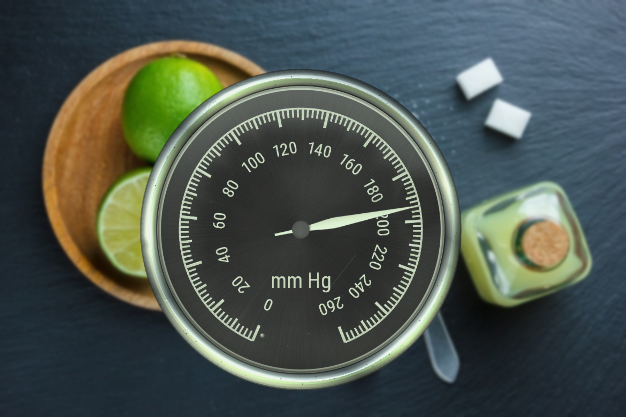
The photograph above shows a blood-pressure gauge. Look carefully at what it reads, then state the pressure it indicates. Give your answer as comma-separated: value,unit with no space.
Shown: 194,mmHg
